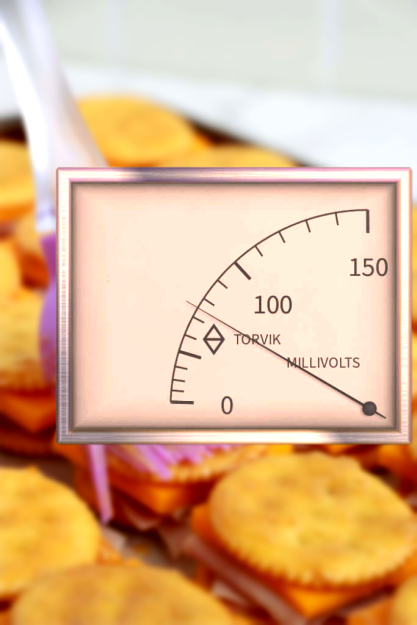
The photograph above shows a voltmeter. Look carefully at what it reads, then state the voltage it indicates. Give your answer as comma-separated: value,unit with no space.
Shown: 75,mV
